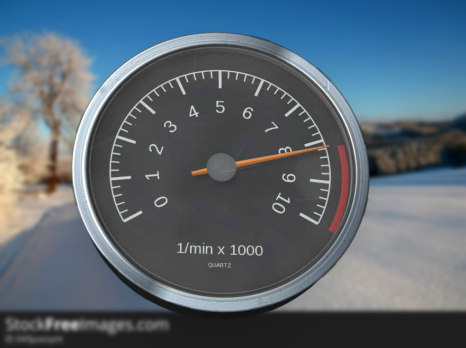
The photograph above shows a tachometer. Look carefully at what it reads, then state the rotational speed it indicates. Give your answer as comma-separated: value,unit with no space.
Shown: 8200,rpm
